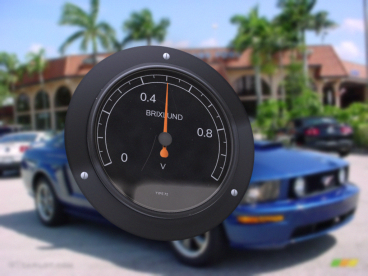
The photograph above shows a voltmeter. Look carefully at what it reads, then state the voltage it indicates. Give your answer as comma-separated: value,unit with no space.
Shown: 0.5,V
